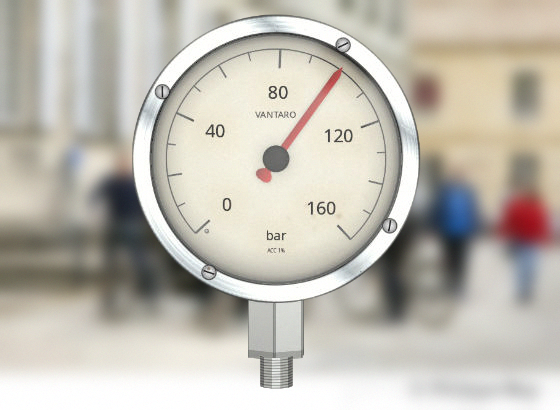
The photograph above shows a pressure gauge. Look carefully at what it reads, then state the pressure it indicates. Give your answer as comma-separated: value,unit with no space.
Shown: 100,bar
